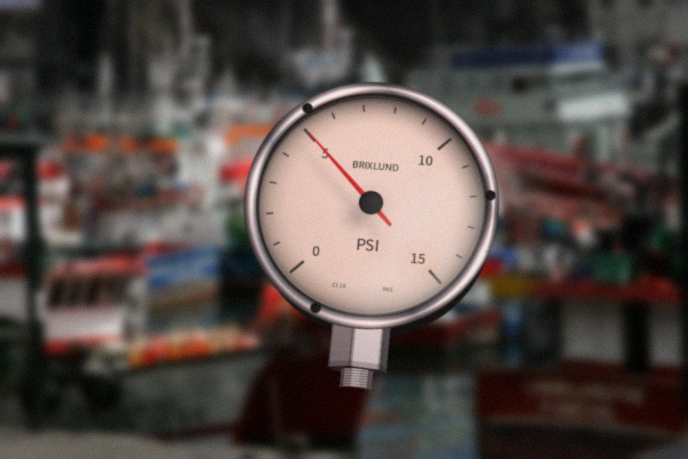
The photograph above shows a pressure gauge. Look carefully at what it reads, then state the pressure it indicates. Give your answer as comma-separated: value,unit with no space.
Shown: 5,psi
